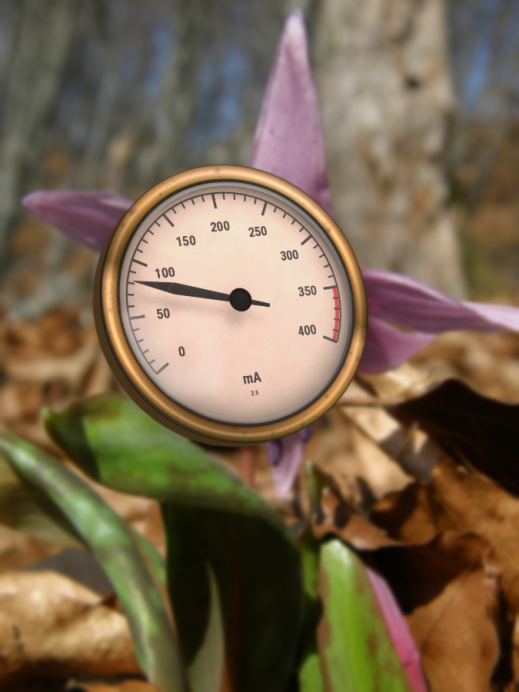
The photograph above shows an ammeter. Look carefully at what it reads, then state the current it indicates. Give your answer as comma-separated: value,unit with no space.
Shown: 80,mA
